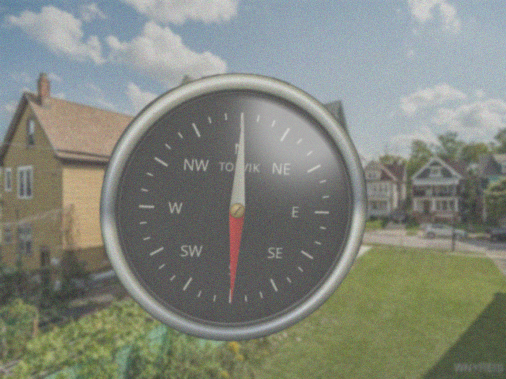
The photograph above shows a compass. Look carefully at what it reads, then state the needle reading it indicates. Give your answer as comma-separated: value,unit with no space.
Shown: 180,°
